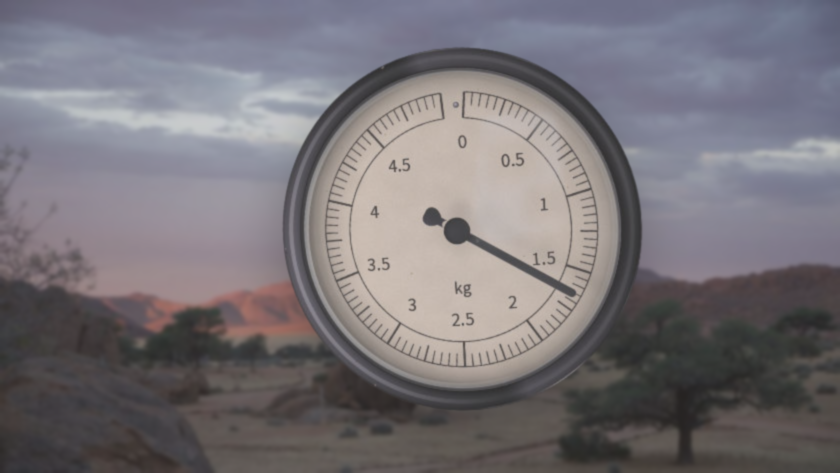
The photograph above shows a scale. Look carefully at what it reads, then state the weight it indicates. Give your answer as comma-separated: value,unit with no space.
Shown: 1.65,kg
